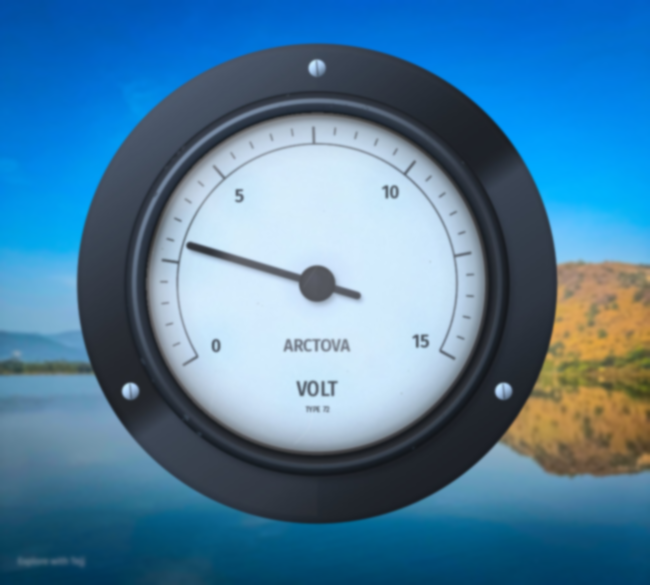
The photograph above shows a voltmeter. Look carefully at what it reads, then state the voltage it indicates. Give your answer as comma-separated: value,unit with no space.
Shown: 3,V
